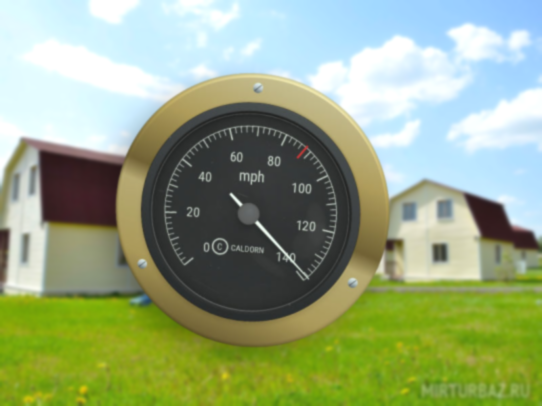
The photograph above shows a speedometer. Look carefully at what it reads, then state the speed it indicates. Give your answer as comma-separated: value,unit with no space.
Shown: 138,mph
